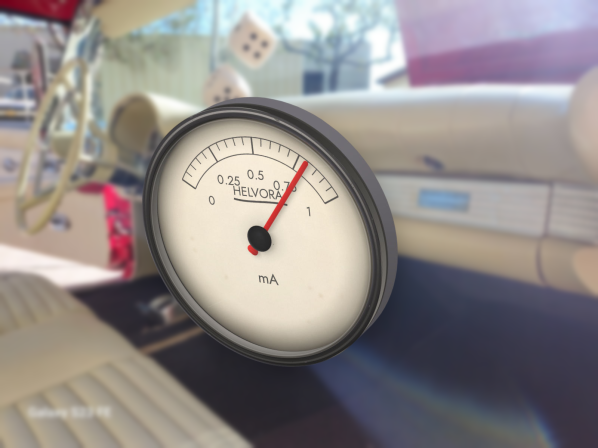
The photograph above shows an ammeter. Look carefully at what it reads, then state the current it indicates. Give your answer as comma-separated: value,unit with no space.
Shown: 0.8,mA
